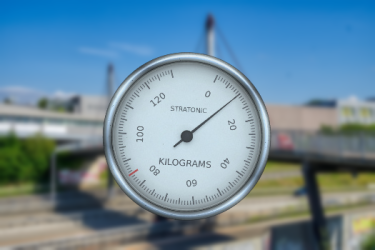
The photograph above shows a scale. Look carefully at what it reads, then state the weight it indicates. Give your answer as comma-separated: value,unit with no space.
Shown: 10,kg
